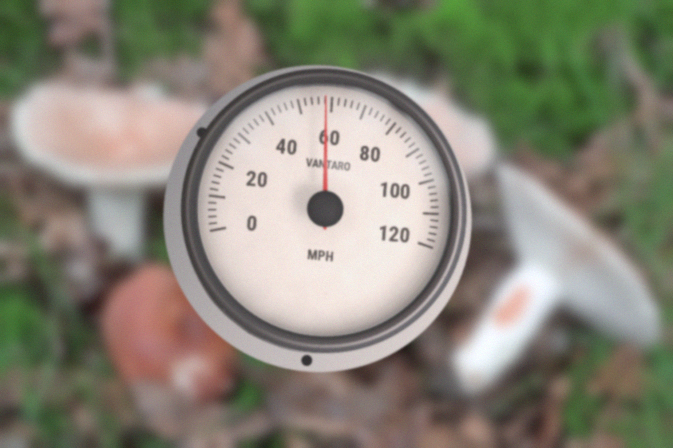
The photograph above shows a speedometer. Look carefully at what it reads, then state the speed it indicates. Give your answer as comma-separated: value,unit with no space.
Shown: 58,mph
